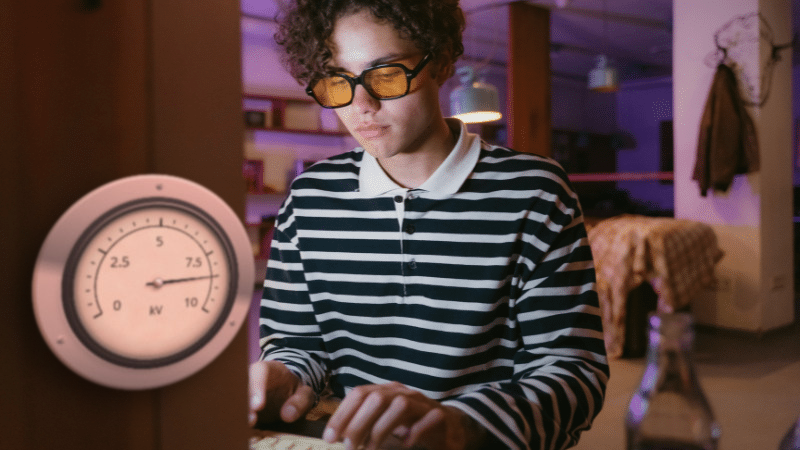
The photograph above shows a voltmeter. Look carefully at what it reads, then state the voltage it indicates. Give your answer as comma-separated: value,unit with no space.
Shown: 8.5,kV
